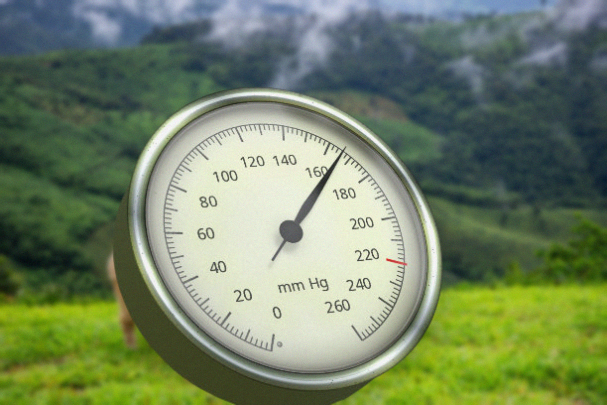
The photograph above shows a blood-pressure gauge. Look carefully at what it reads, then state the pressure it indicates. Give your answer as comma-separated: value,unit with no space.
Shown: 166,mmHg
